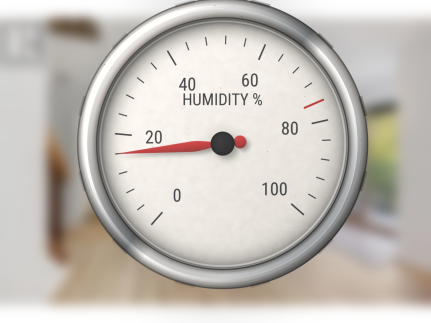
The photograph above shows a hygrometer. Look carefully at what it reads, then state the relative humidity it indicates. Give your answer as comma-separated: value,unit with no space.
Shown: 16,%
